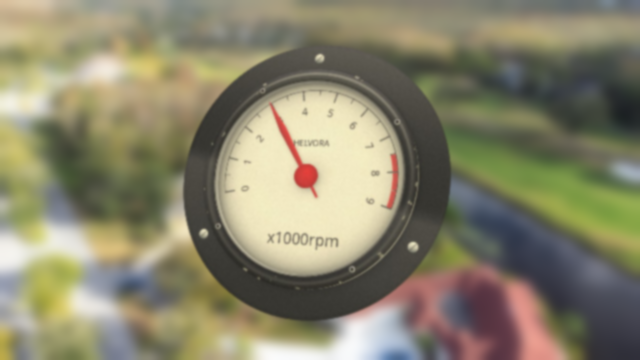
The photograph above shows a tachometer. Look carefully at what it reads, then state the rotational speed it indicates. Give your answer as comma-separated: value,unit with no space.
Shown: 3000,rpm
